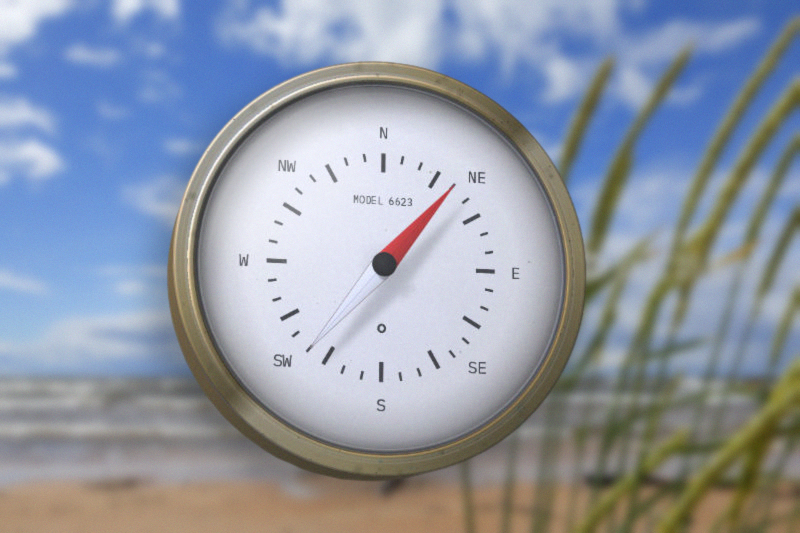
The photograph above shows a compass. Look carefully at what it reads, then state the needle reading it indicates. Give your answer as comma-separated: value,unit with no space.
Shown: 40,°
